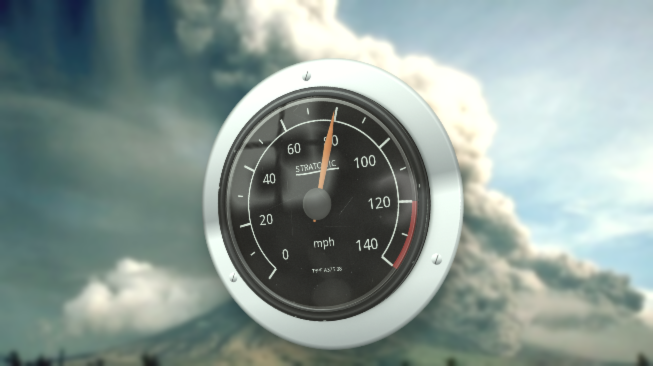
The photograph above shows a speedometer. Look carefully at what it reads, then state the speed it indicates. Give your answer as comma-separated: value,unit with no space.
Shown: 80,mph
